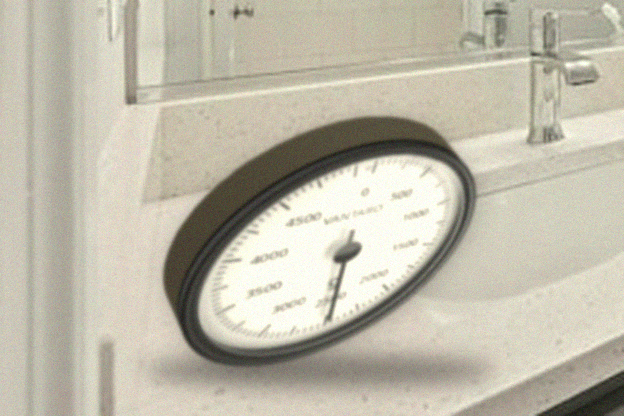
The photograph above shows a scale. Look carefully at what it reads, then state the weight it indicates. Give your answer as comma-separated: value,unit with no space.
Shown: 2500,g
